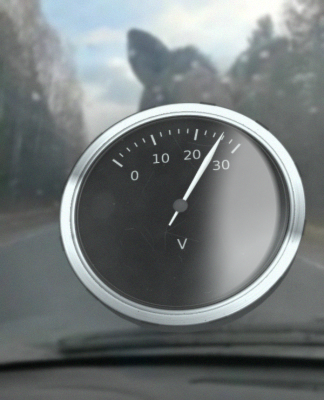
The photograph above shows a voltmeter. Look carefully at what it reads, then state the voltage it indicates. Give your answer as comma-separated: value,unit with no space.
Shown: 26,V
